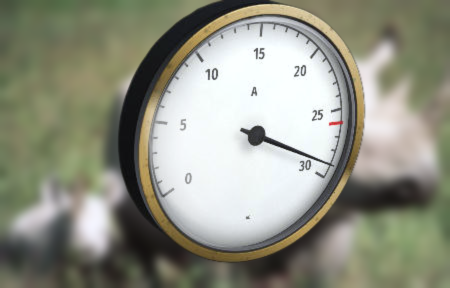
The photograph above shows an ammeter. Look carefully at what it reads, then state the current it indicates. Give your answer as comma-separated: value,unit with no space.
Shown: 29,A
